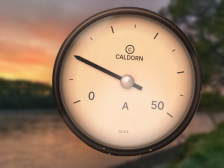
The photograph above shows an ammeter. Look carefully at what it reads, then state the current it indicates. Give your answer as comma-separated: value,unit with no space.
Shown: 10,A
